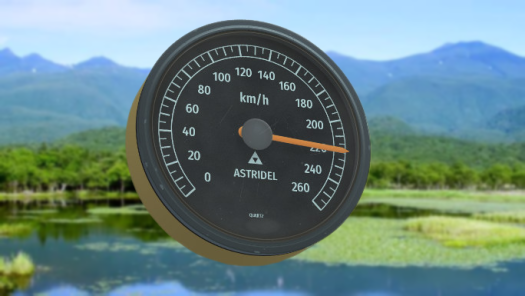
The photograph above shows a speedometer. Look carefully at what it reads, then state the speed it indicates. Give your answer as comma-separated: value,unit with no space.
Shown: 220,km/h
